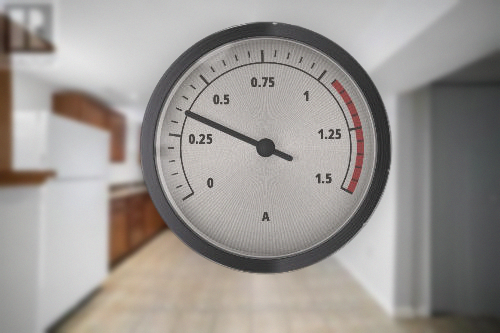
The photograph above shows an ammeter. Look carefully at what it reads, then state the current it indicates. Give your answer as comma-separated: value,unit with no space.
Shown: 0.35,A
